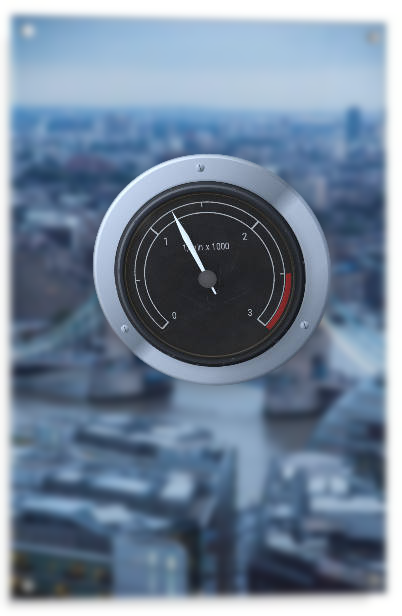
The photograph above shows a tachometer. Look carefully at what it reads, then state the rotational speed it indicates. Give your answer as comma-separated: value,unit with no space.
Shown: 1250,rpm
